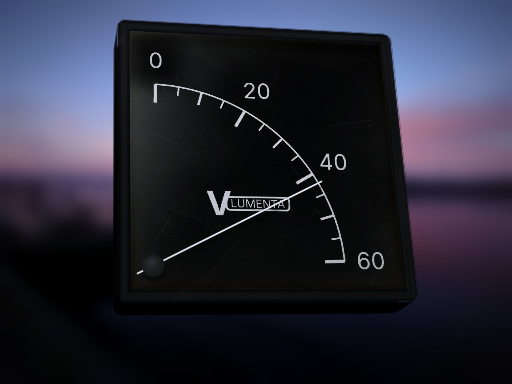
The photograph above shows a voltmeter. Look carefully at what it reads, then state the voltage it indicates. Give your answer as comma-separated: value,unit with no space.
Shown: 42.5,V
